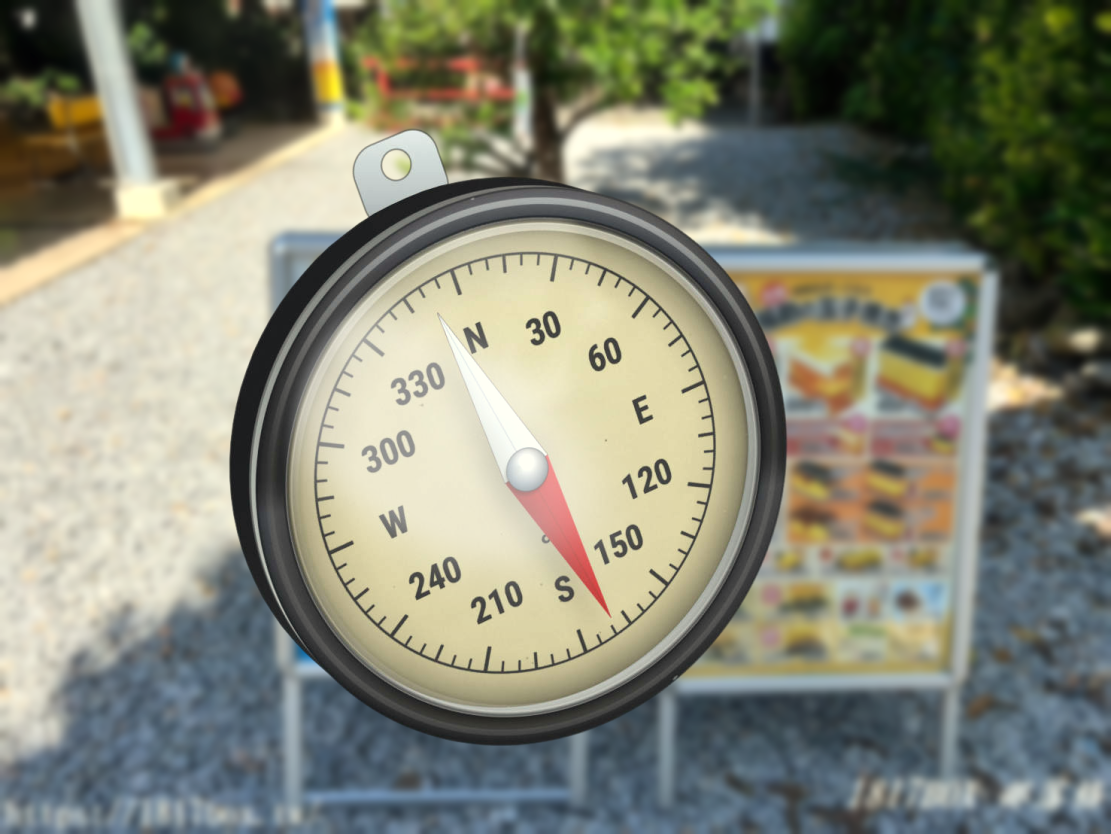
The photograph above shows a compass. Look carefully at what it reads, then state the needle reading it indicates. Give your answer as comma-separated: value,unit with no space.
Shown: 170,°
